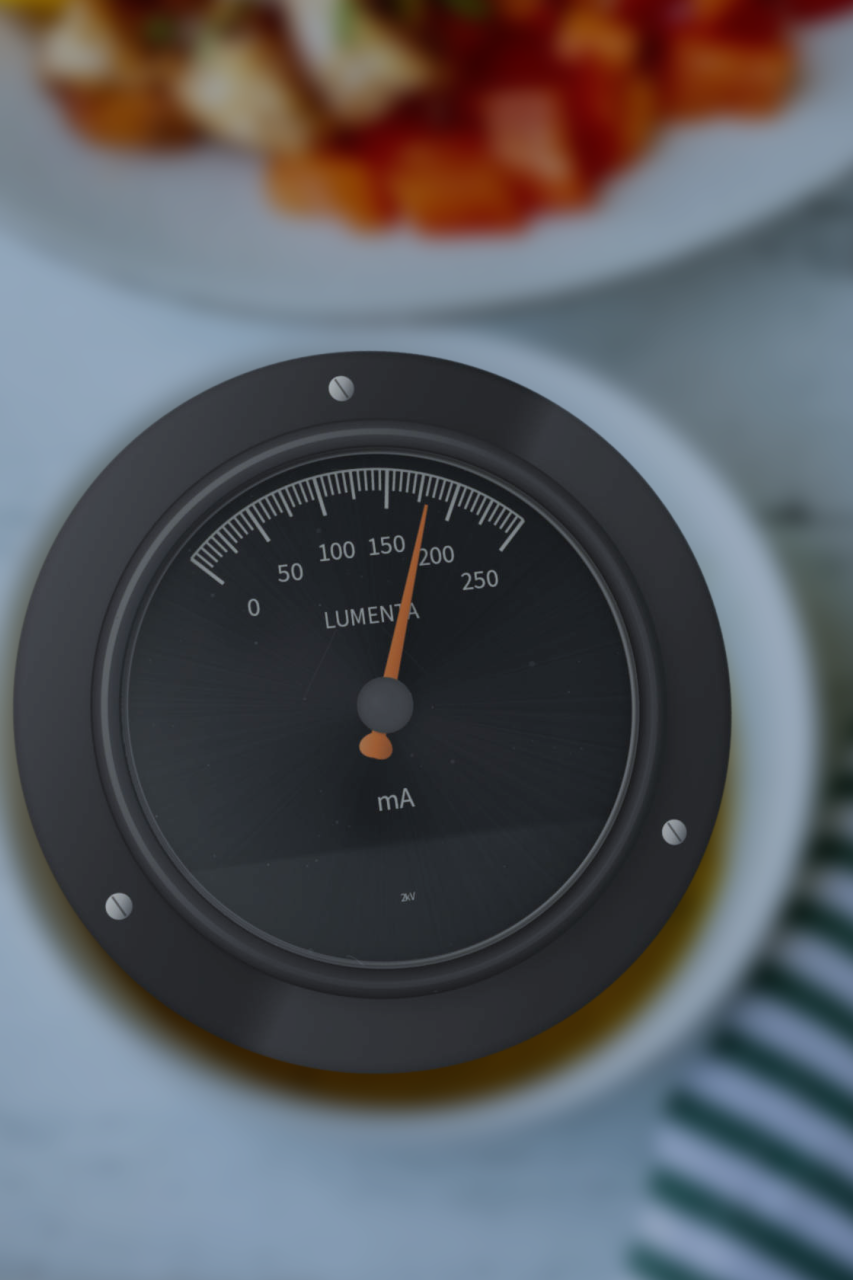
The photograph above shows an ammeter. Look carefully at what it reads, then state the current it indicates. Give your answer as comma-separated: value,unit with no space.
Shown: 180,mA
